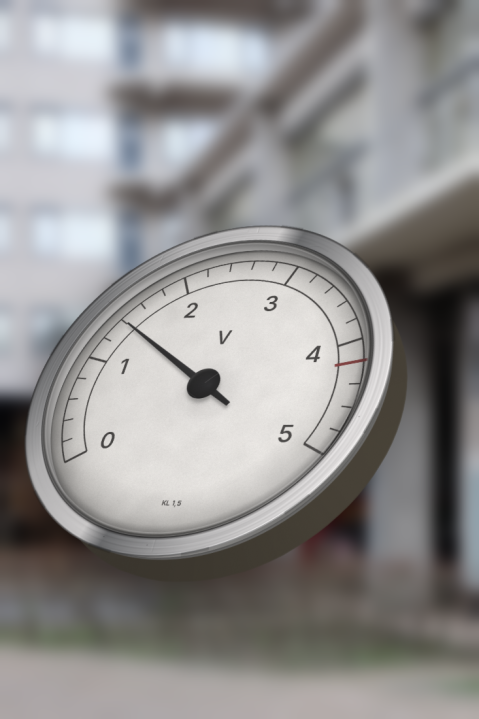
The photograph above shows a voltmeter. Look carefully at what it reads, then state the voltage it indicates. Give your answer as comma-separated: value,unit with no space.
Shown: 1.4,V
